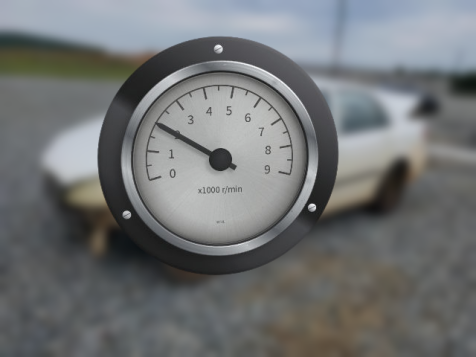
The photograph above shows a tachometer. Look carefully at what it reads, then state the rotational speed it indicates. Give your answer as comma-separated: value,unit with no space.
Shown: 2000,rpm
